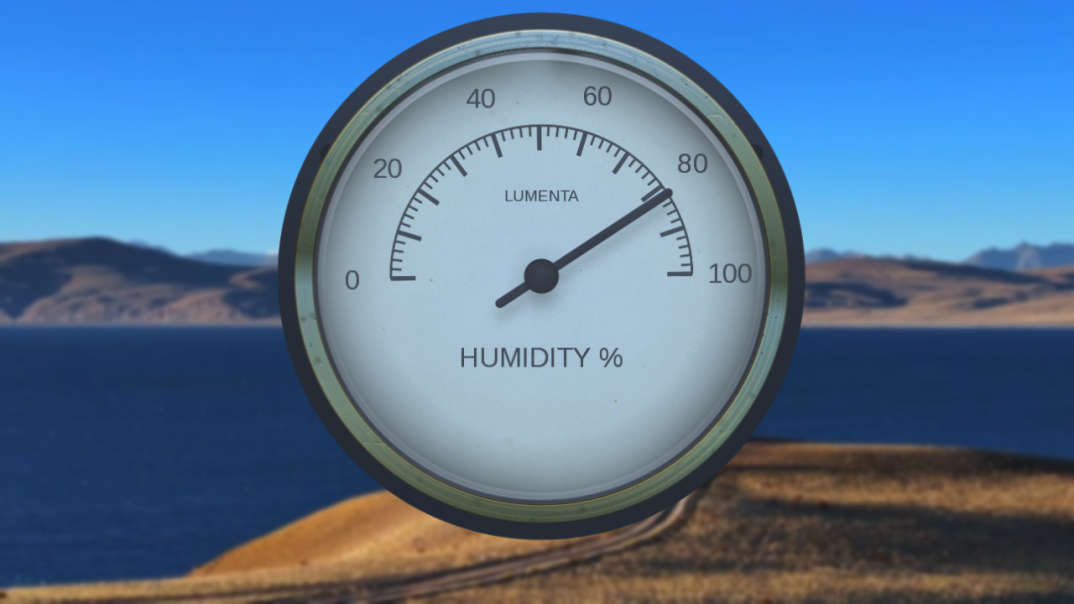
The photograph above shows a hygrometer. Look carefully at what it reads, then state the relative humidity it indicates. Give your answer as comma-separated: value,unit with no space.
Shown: 82,%
